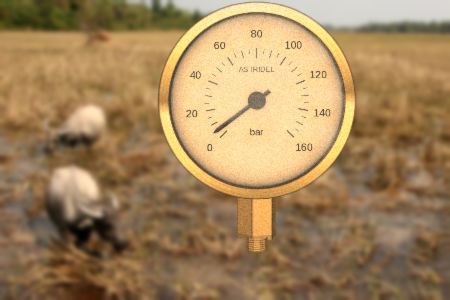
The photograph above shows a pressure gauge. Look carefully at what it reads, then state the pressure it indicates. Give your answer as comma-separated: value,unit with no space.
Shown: 5,bar
